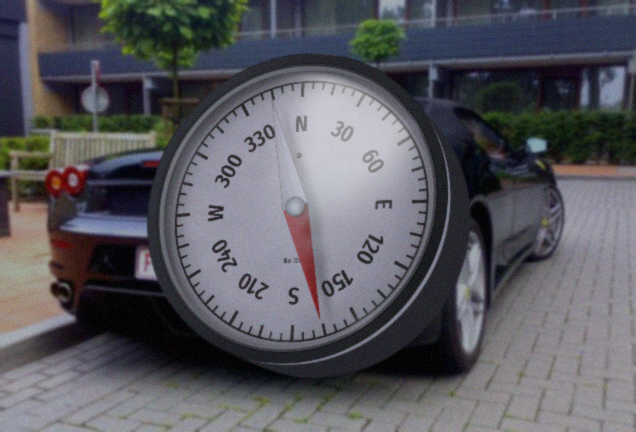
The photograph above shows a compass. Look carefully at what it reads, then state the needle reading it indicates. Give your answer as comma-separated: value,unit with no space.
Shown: 165,°
